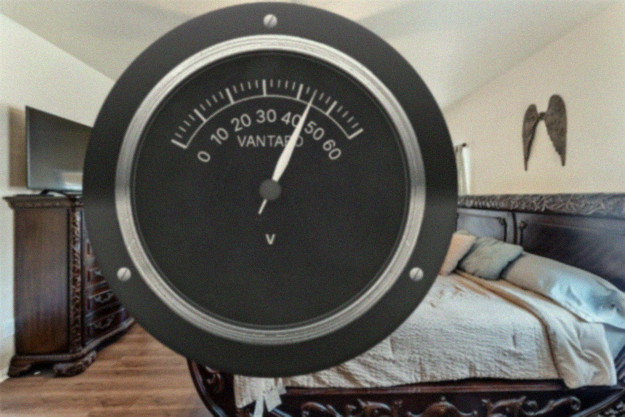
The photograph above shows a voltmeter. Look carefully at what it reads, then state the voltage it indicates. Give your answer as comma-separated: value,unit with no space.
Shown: 44,V
